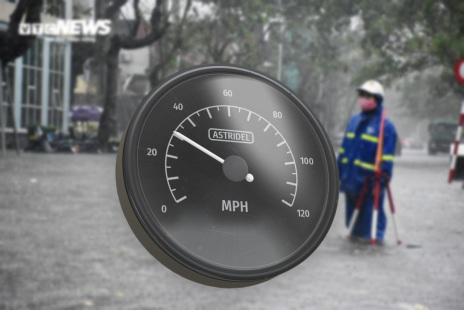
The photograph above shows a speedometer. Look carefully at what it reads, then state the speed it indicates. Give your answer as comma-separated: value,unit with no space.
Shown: 30,mph
